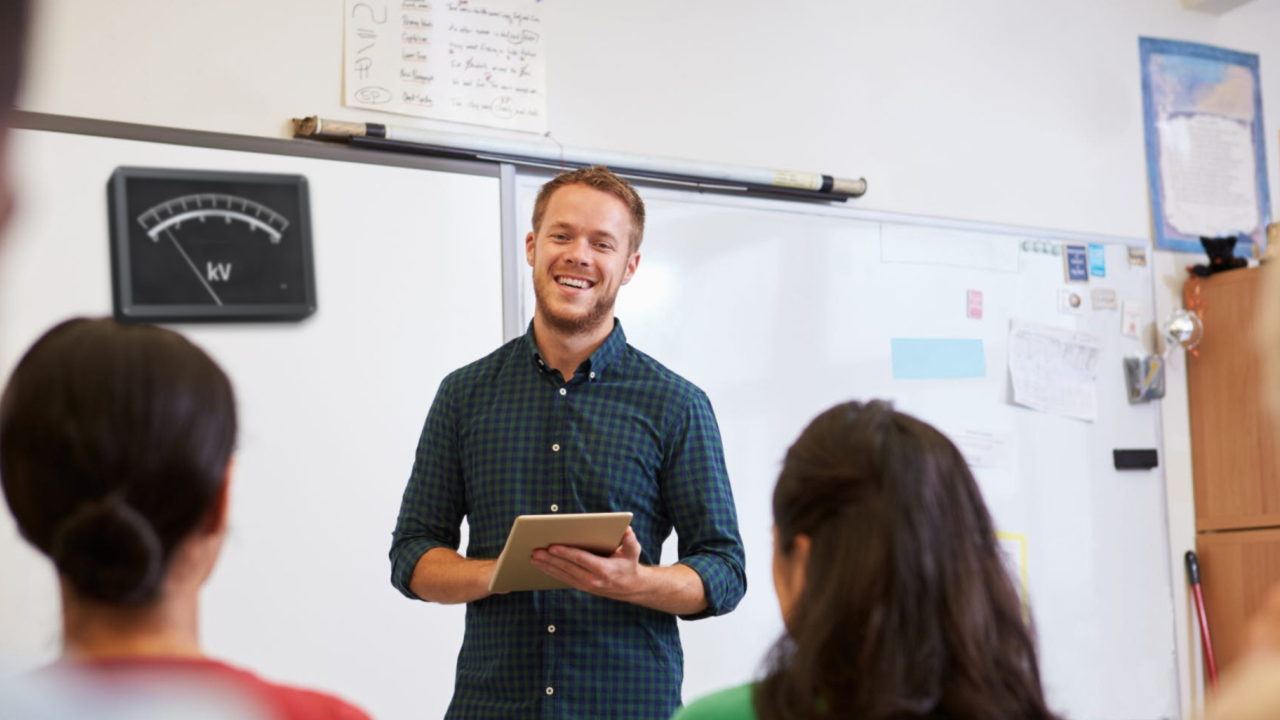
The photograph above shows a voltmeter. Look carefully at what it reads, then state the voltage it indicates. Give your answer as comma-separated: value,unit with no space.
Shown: 1,kV
